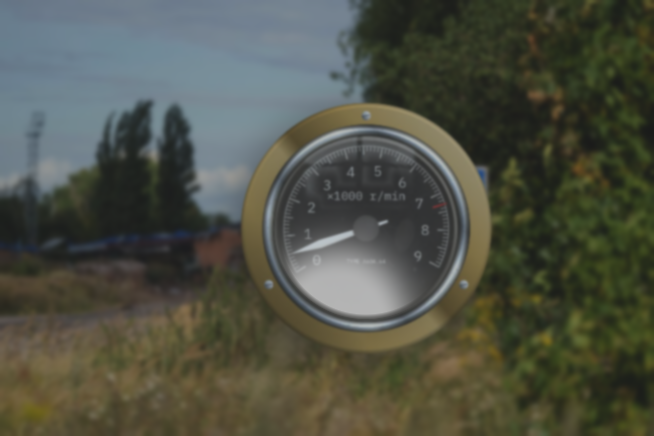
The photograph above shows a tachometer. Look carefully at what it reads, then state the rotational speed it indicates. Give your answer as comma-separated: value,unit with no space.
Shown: 500,rpm
